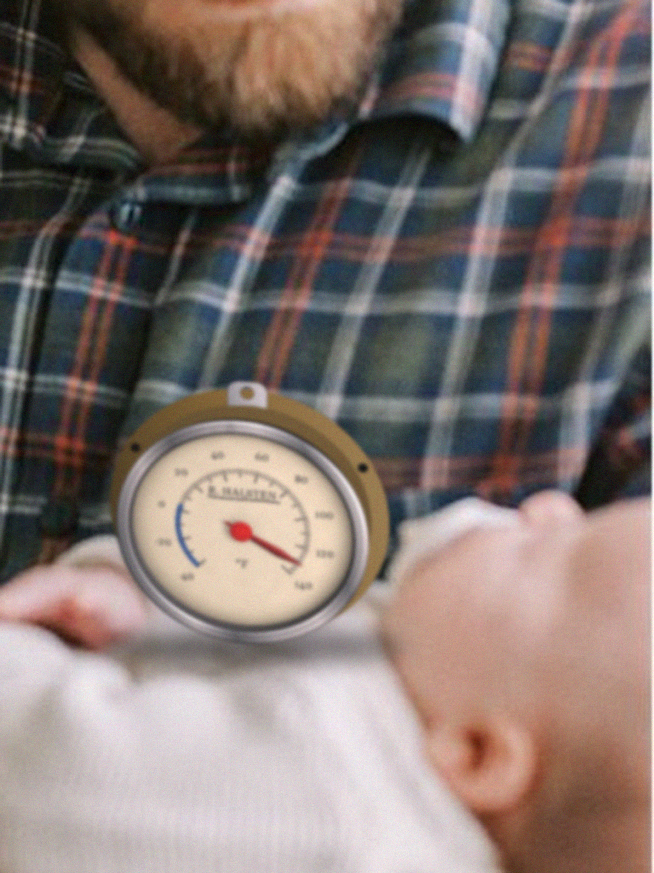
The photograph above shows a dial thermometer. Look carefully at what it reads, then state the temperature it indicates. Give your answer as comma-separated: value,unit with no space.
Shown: 130,°F
